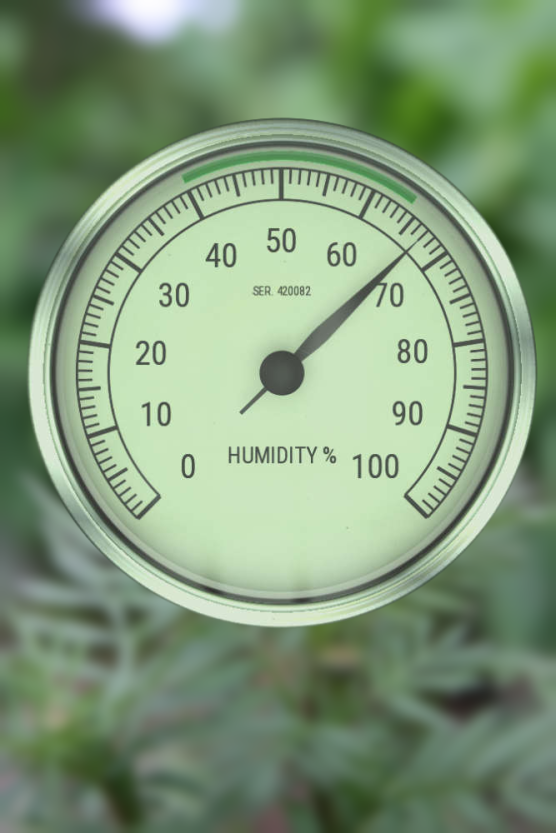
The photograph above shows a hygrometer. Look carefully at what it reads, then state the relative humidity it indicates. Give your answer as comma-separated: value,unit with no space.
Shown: 67,%
